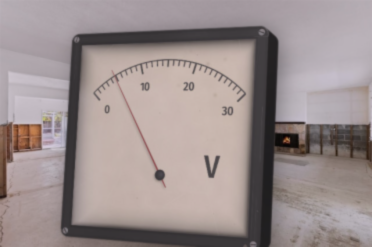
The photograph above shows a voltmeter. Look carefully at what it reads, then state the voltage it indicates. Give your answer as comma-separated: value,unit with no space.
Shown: 5,V
